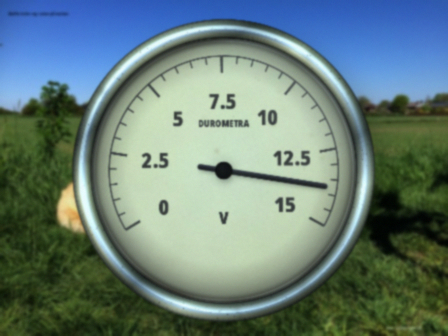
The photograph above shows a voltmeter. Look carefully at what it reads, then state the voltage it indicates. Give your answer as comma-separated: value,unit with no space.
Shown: 13.75,V
